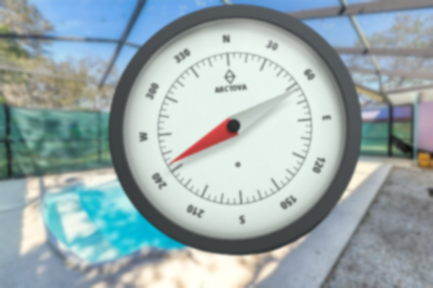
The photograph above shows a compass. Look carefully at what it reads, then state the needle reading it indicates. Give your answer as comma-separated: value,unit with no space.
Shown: 245,°
